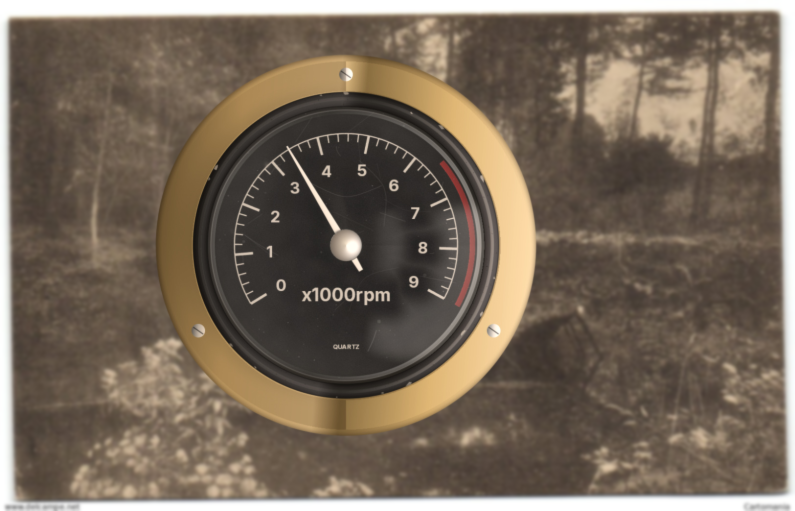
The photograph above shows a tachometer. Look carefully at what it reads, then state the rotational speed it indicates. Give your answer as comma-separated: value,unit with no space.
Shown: 3400,rpm
